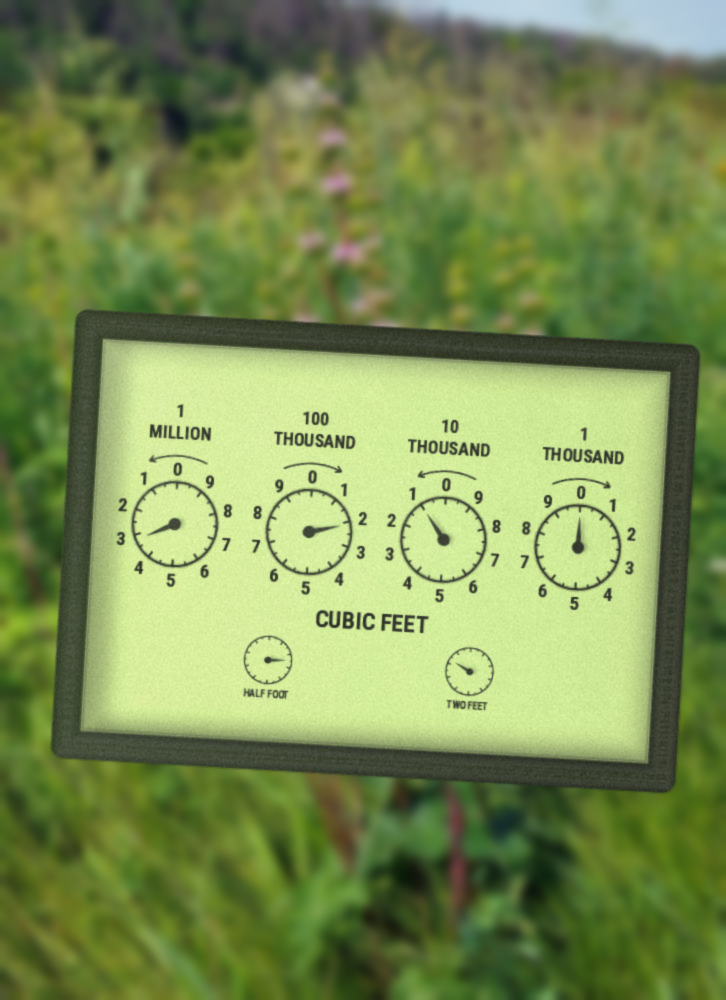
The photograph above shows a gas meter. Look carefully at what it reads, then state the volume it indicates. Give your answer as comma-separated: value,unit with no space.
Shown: 321000,ft³
